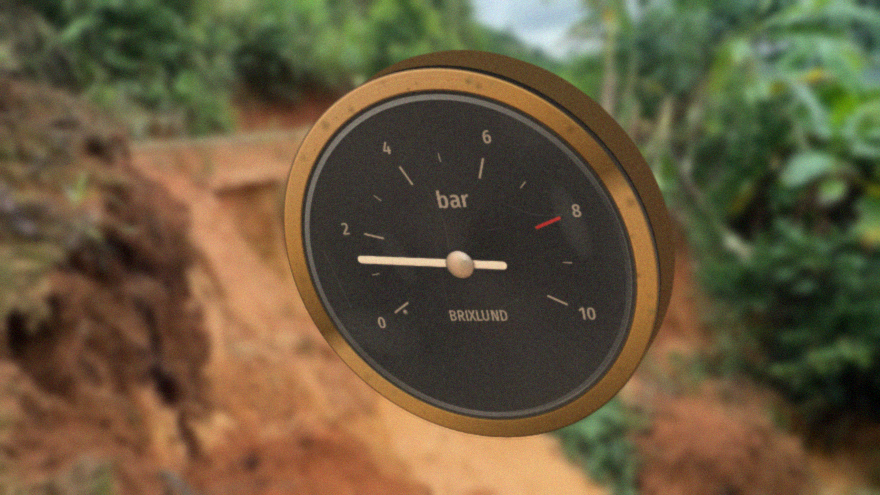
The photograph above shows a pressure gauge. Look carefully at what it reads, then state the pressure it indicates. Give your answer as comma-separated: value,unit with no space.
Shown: 1.5,bar
